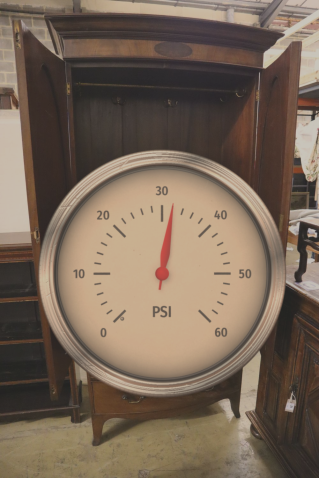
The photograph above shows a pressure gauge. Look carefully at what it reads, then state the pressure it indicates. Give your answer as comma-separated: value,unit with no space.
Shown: 32,psi
